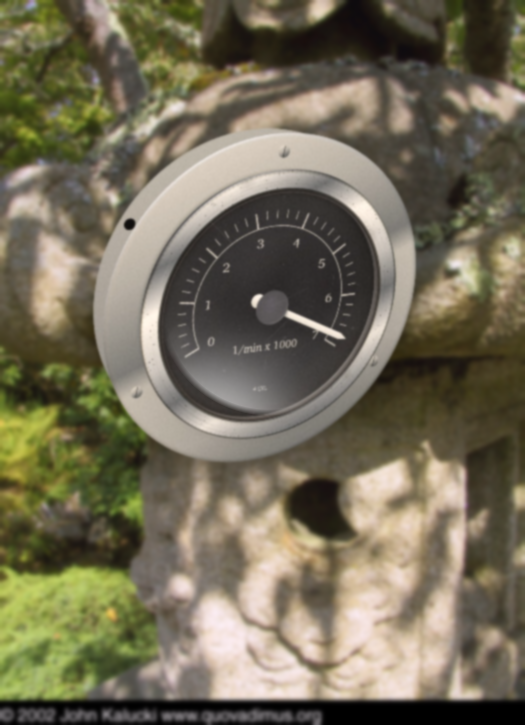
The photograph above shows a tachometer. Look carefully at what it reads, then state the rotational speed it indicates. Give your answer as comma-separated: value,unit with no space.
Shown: 6800,rpm
